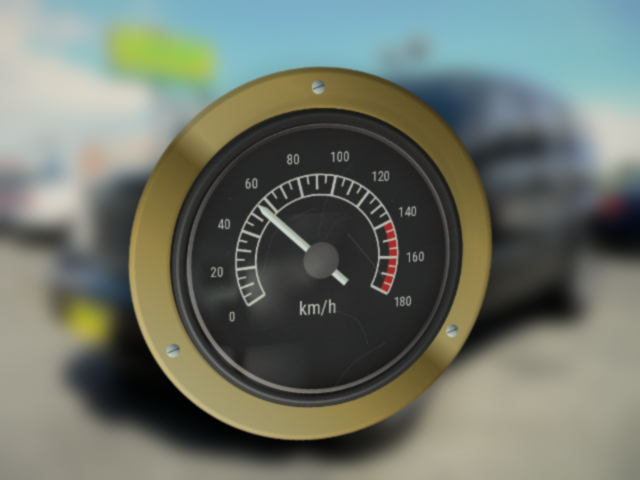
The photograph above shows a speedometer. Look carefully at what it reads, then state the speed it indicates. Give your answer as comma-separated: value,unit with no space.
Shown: 55,km/h
